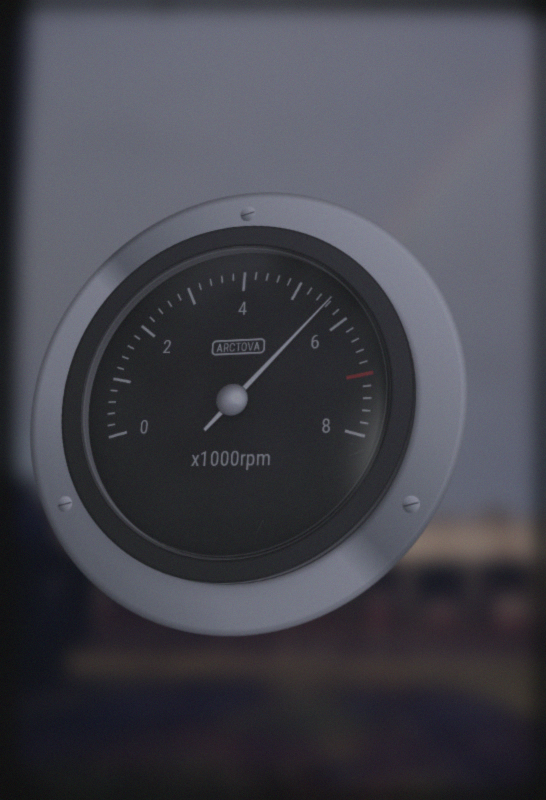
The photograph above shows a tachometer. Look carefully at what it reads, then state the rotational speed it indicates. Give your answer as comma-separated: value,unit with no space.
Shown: 5600,rpm
